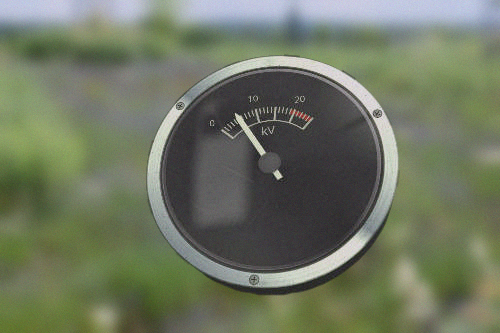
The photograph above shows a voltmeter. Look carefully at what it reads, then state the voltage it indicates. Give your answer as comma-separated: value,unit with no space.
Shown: 5,kV
